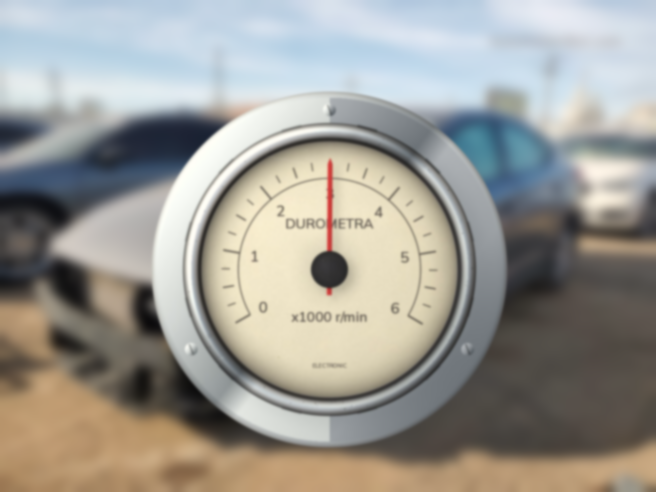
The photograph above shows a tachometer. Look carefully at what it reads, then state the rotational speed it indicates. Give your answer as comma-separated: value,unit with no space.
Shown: 3000,rpm
